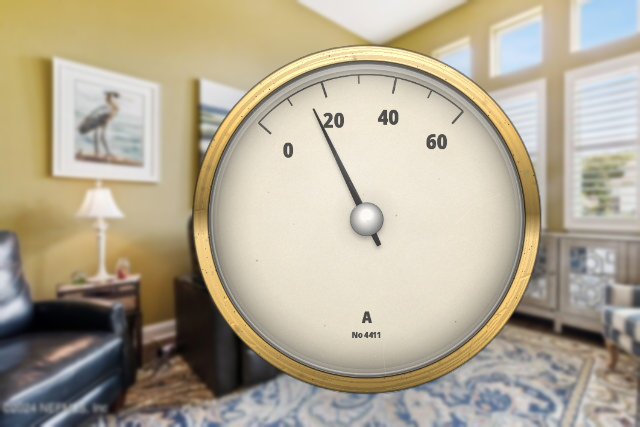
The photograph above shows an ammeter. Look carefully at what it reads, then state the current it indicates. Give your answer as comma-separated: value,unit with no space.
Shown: 15,A
